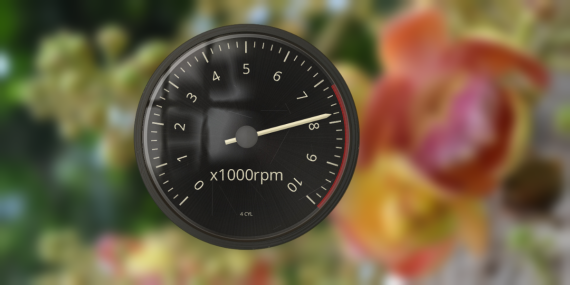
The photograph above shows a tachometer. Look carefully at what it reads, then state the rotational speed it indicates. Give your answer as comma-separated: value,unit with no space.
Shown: 7800,rpm
